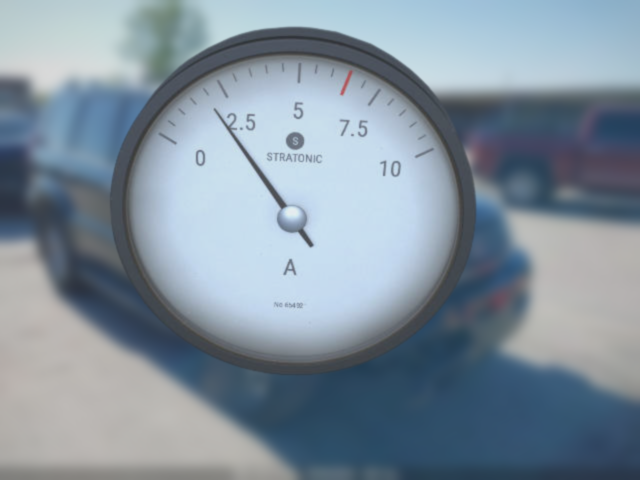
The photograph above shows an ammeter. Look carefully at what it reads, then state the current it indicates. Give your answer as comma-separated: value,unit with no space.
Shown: 2,A
